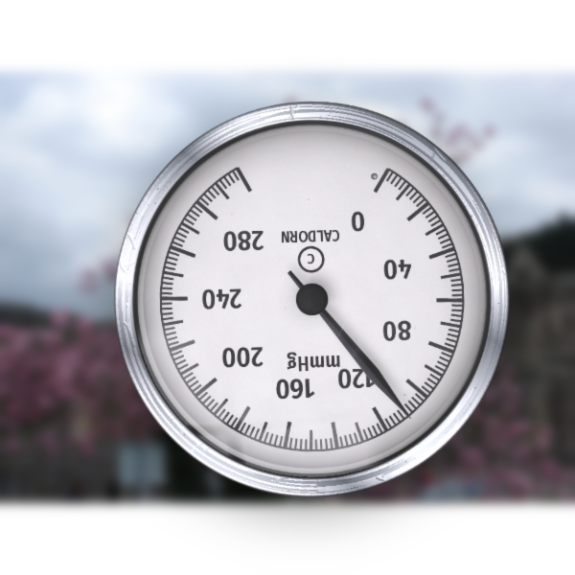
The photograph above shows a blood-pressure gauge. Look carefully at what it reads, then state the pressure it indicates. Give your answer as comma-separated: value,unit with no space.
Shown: 110,mmHg
